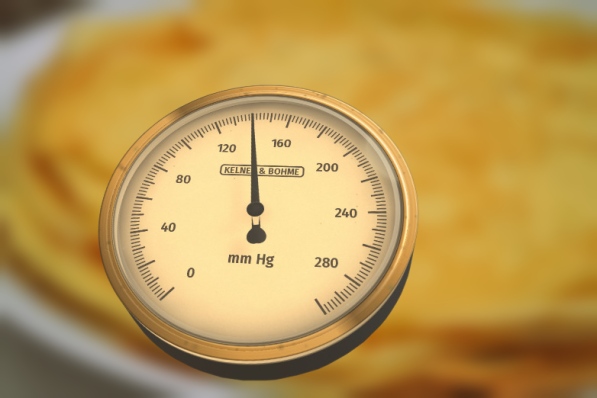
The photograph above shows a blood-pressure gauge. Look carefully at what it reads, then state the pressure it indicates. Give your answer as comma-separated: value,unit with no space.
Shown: 140,mmHg
